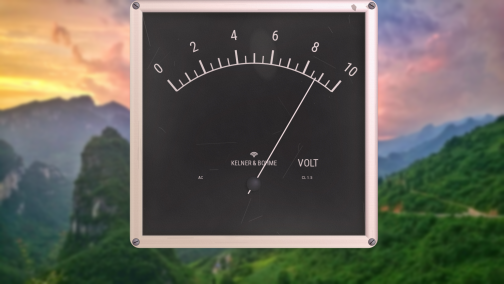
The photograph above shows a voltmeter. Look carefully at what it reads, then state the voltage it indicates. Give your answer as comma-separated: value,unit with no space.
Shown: 8.75,V
